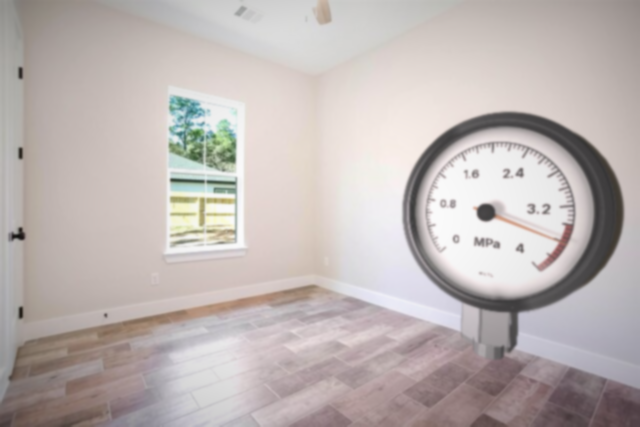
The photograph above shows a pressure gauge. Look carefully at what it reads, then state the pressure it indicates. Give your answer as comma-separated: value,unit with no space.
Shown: 3.6,MPa
